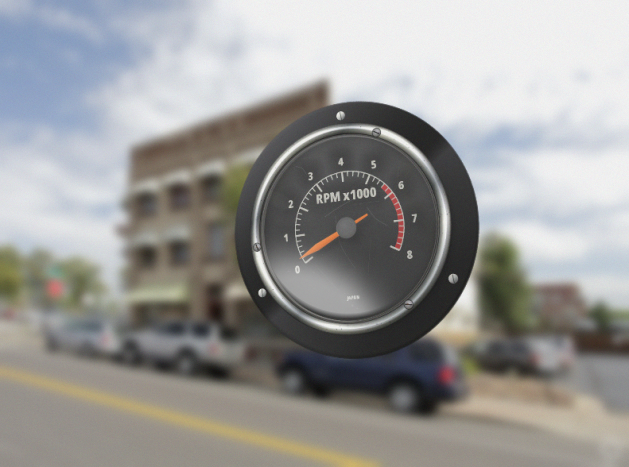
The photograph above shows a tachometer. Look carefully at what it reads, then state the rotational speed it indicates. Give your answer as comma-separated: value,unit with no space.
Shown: 200,rpm
